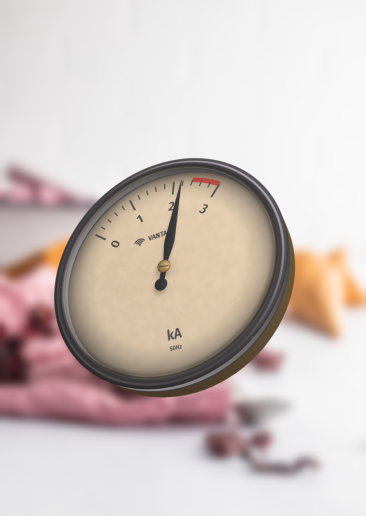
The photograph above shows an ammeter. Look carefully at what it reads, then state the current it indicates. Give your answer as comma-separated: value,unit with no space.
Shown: 2.2,kA
